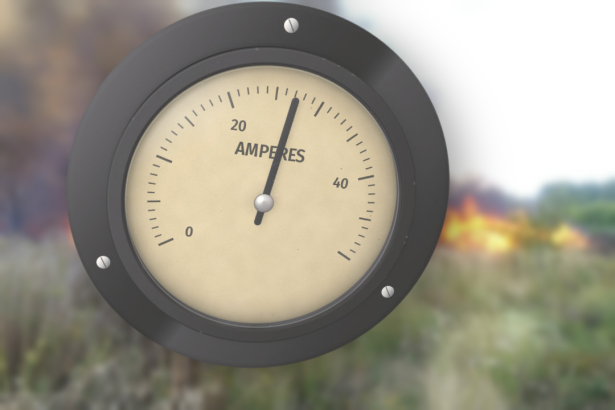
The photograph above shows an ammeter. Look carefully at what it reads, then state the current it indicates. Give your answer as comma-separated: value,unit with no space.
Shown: 27,A
